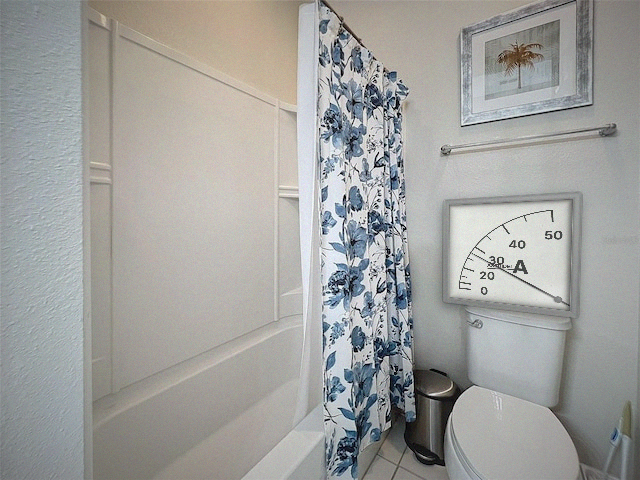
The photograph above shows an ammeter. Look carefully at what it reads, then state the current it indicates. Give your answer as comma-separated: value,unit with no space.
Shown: 27.5,A
